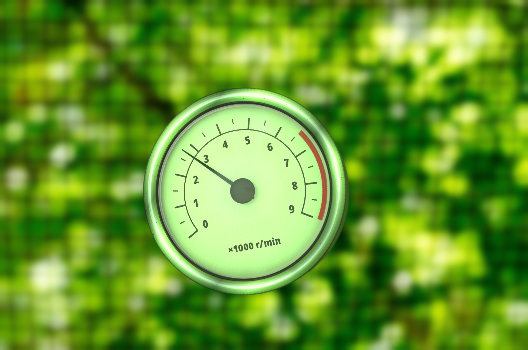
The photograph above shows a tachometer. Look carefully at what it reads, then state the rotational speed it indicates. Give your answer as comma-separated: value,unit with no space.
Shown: 2750,rpm
